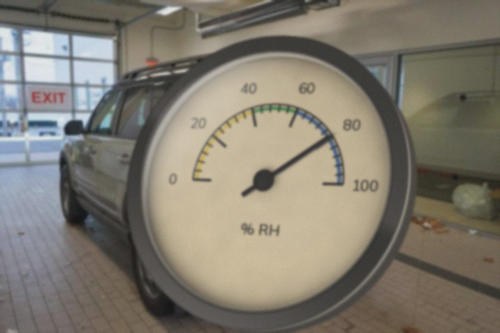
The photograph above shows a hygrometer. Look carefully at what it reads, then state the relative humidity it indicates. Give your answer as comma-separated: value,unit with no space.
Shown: 80,%
